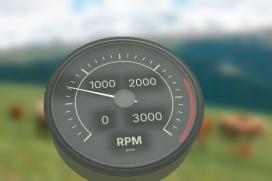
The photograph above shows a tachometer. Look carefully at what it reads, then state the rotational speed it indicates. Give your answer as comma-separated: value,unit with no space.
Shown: 700,rpm
